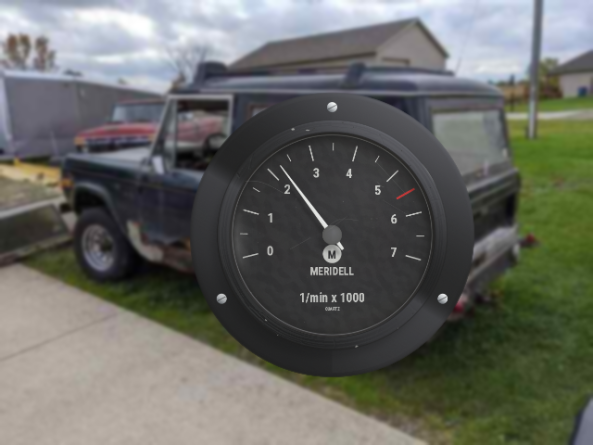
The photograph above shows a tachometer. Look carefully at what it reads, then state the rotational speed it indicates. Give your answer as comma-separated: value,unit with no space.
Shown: 2250,rpm
